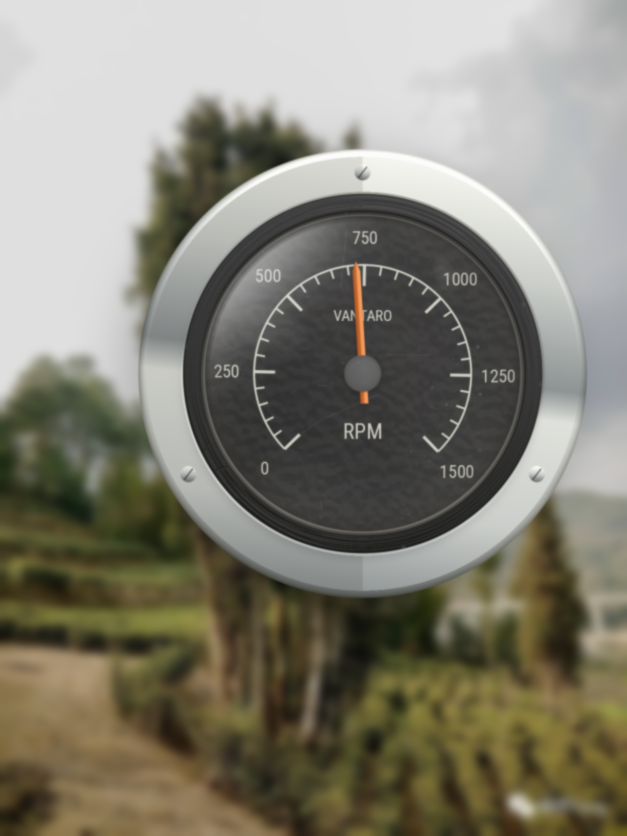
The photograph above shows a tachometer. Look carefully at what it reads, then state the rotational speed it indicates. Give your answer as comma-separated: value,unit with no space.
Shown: 725,rpm
